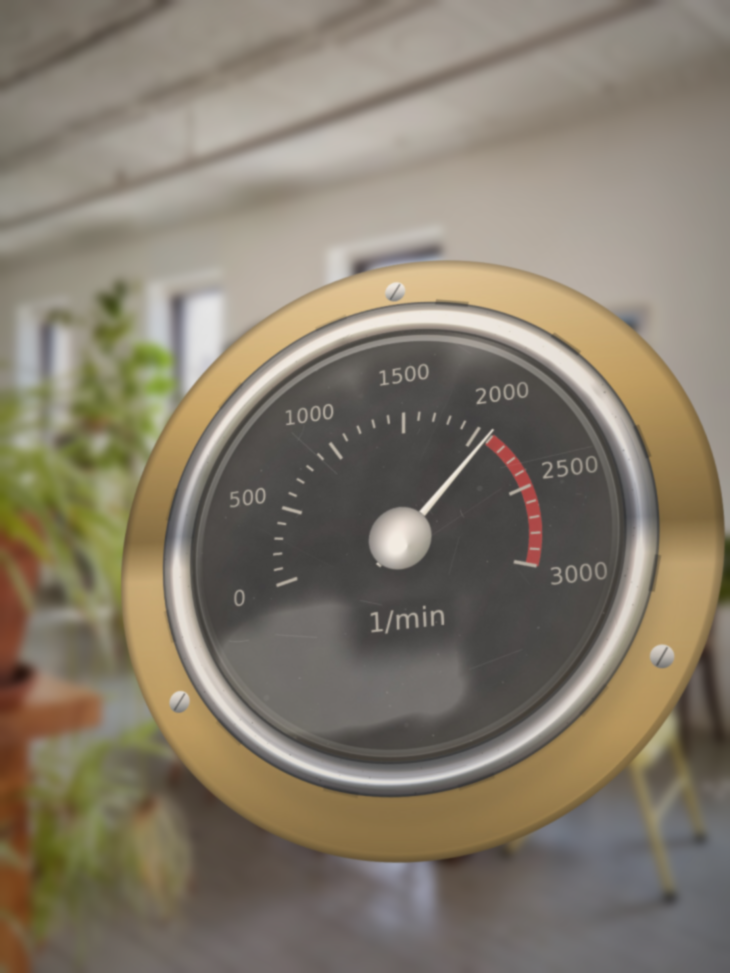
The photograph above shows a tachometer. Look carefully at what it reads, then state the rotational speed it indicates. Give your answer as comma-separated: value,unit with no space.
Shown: 2100,rpm
